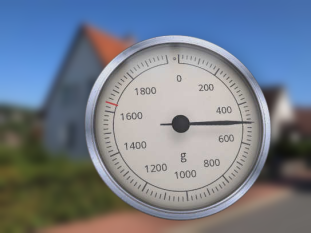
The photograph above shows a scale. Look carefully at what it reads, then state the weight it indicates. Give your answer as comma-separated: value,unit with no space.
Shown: 500,g
